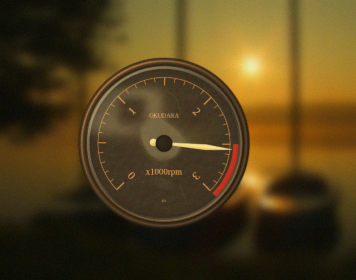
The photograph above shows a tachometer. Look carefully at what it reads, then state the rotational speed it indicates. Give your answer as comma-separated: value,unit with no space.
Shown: 2550,rpm
